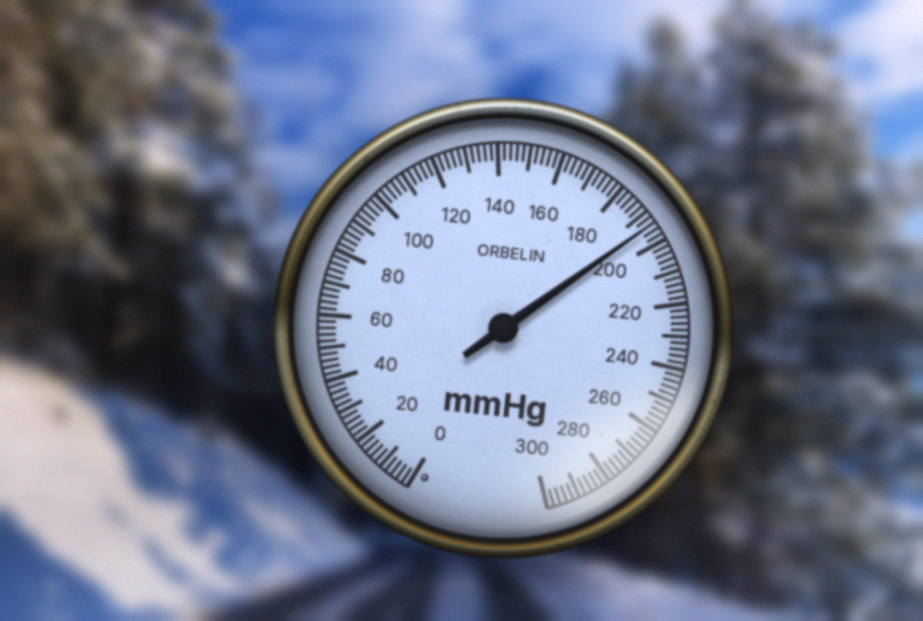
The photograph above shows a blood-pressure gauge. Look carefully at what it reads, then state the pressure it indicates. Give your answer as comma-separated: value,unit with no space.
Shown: 194,mmHg
